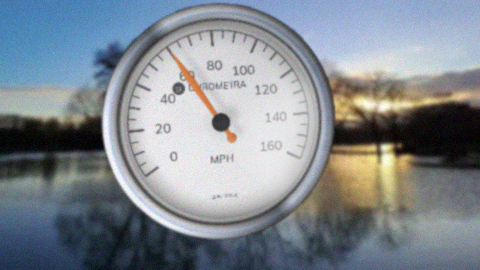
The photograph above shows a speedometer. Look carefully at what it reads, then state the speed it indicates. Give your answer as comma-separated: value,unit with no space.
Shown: 60,mph
